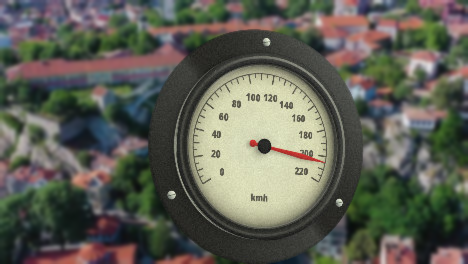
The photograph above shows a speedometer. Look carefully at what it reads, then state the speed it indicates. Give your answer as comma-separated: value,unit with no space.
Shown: 205,km/h
